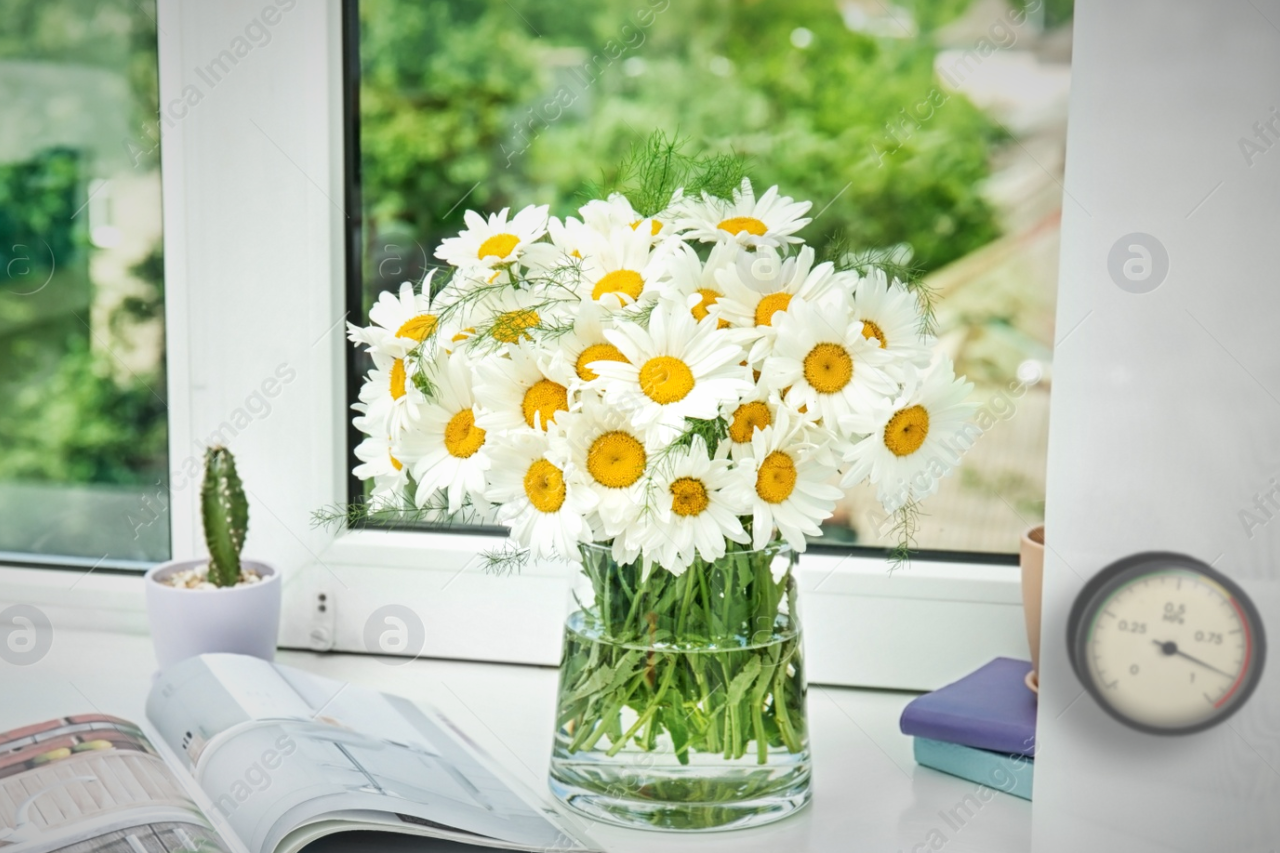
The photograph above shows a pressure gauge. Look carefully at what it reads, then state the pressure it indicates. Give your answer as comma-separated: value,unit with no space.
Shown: 0.9,MPa
